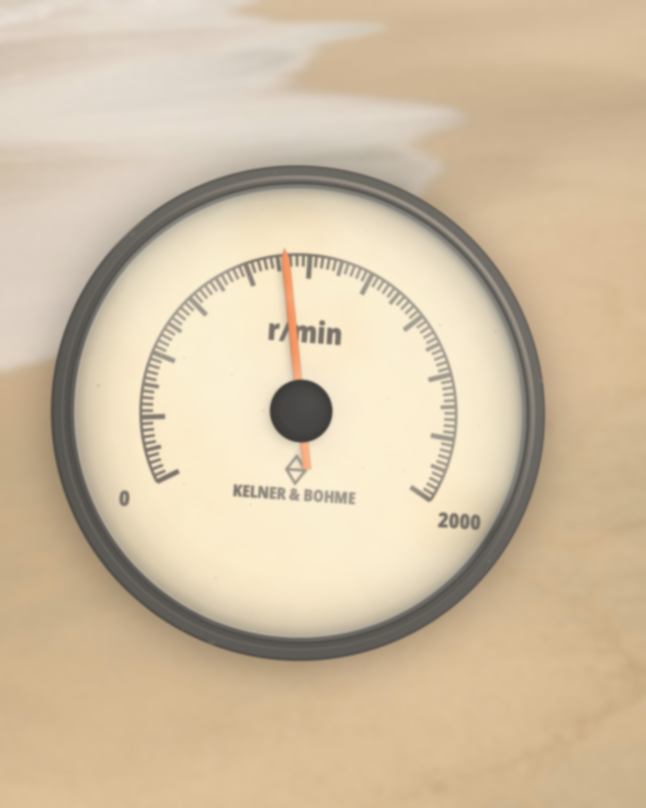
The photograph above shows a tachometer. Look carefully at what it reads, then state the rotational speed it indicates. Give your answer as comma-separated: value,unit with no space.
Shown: 920,rpm
